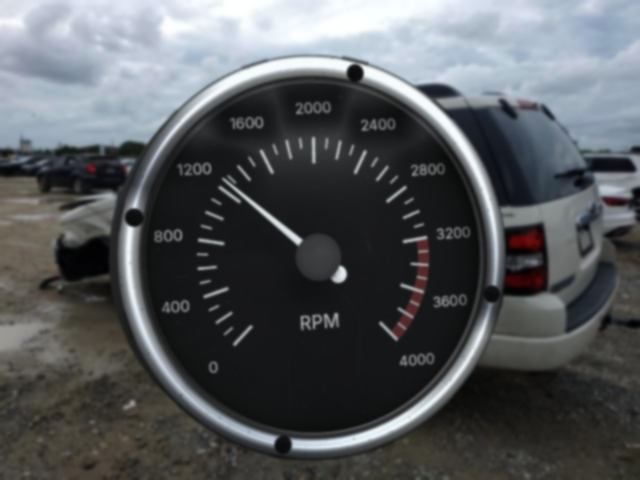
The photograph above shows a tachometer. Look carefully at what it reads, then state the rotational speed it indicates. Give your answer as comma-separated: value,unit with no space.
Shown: 1250,rpm
